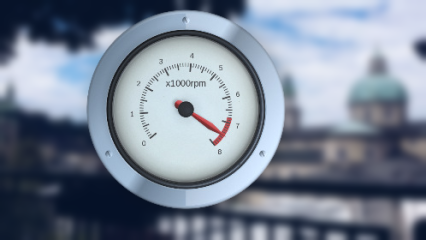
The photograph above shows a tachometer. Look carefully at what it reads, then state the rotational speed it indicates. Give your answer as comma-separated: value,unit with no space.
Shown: 7500,rpm
